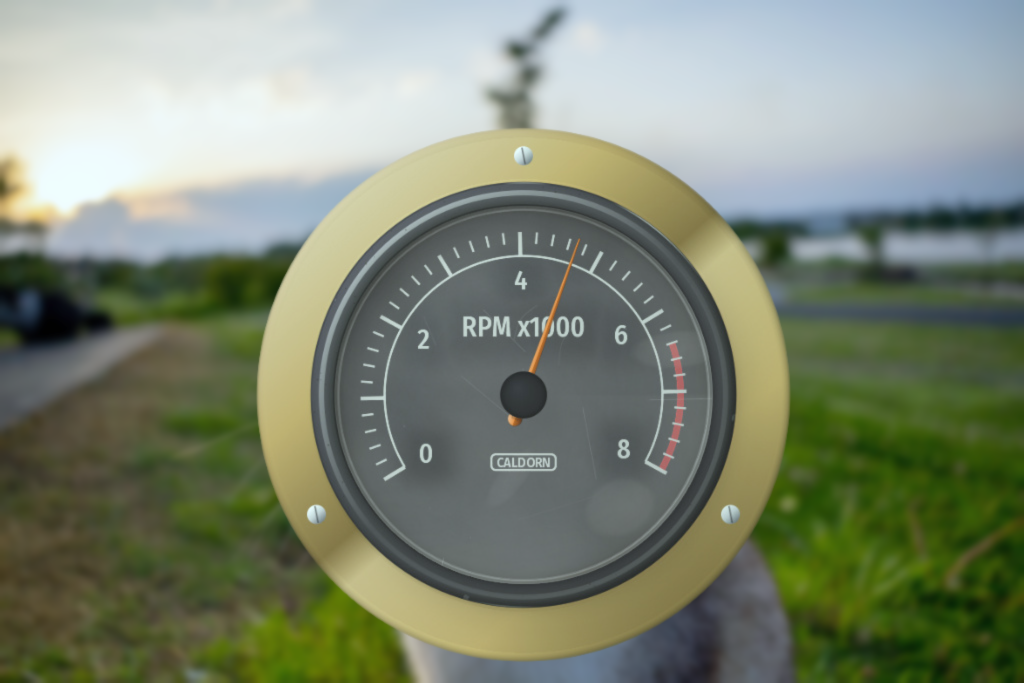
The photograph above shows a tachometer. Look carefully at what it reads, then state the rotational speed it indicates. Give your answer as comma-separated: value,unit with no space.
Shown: 4700,rpm
